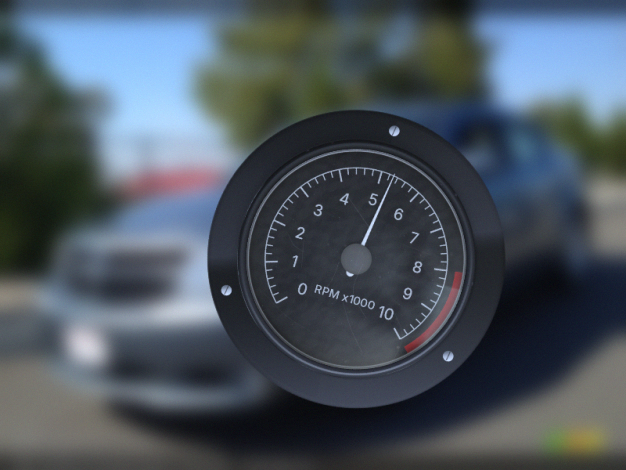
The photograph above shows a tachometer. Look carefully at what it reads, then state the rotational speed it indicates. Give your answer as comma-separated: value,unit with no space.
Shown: 5300,rpm
